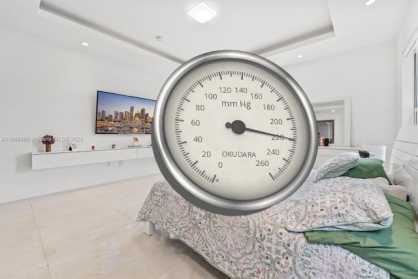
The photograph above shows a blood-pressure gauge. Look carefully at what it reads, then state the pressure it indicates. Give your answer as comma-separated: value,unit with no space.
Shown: 220,mmHg
